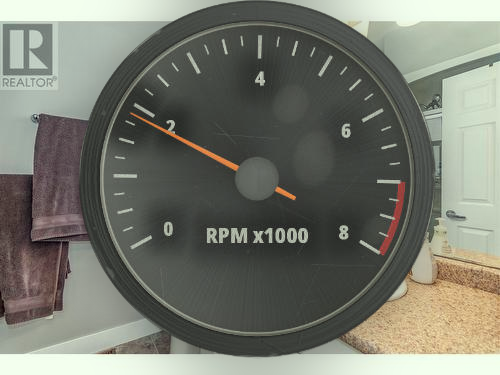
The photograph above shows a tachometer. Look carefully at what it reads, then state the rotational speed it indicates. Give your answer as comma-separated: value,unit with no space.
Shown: 1875,rpm
